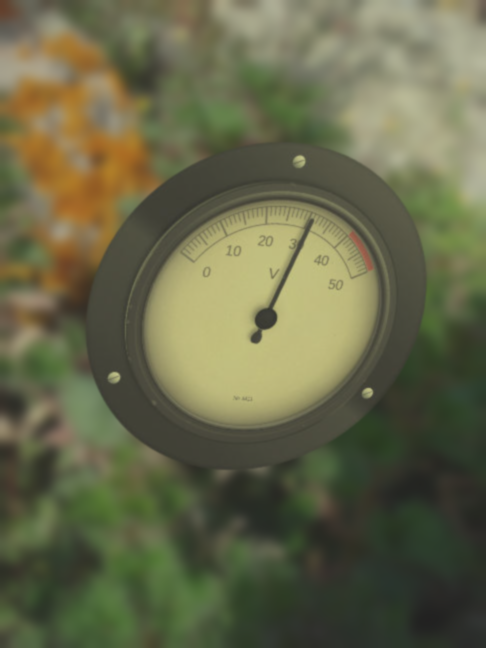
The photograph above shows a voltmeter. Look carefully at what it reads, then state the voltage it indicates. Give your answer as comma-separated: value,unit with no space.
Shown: 30,V
